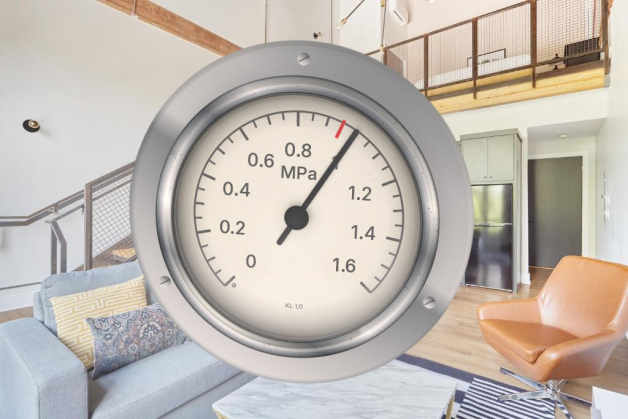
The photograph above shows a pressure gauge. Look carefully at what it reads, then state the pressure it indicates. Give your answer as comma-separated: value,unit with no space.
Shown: 1,MPa
